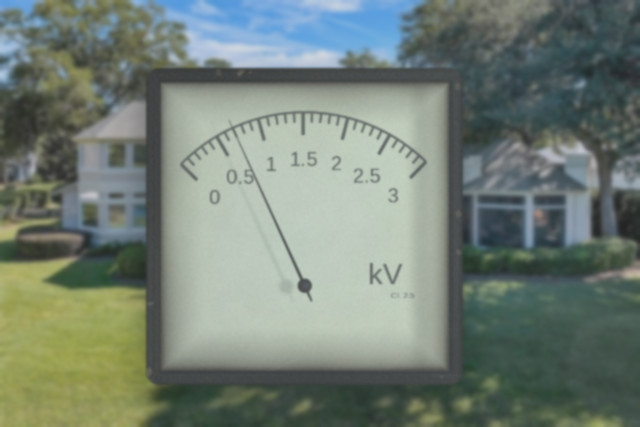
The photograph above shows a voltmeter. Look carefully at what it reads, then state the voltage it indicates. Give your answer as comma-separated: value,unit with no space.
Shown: 0.7,kV
